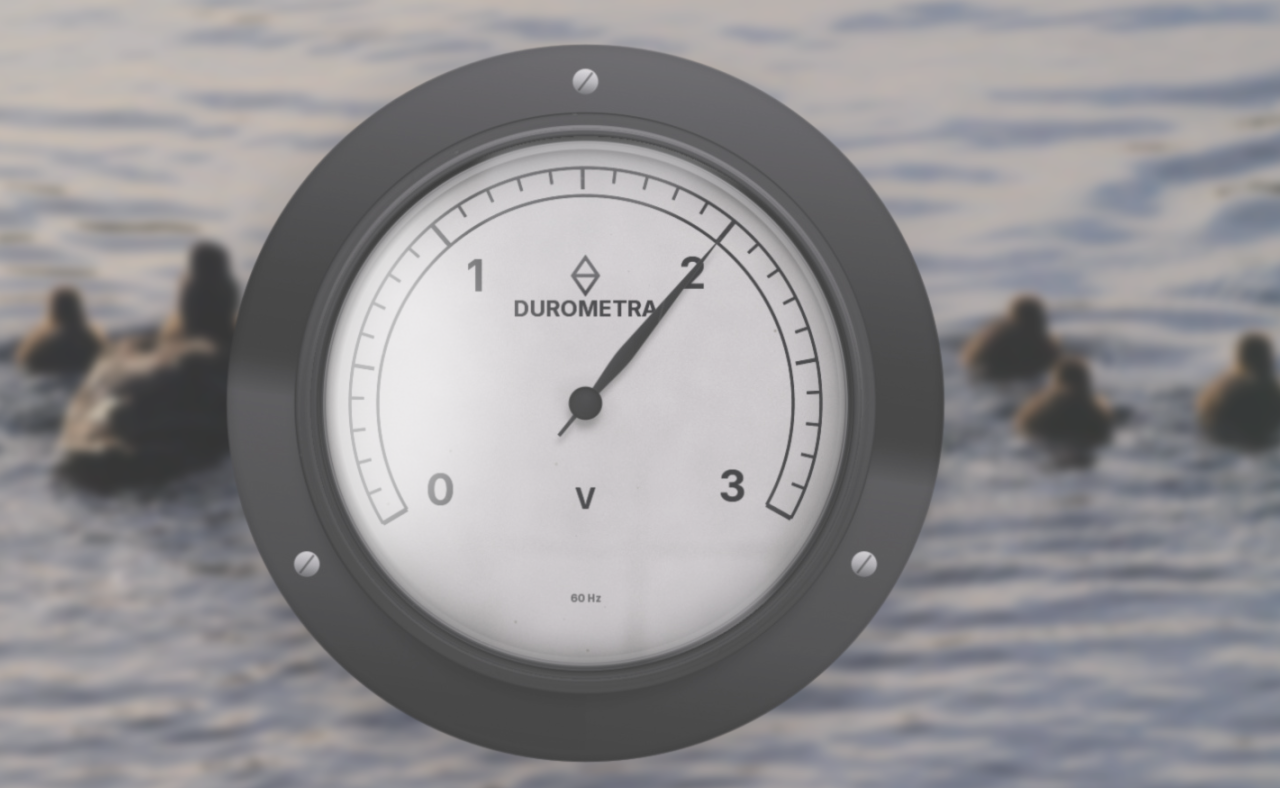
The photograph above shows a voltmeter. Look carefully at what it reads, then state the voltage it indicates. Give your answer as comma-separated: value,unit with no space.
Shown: 2,V
